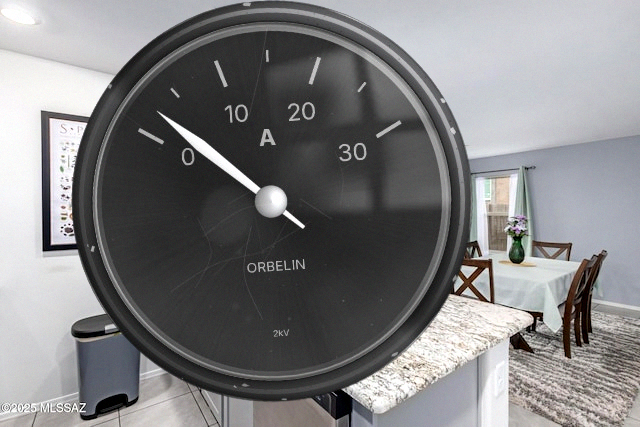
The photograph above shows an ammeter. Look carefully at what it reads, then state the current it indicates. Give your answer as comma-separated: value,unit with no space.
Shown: 2.5,A
